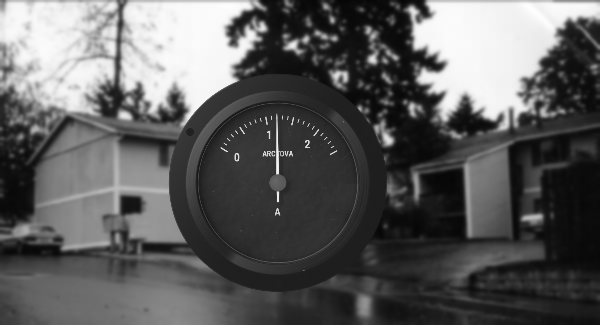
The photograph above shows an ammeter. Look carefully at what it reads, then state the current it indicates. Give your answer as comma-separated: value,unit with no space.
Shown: 1.2,A
